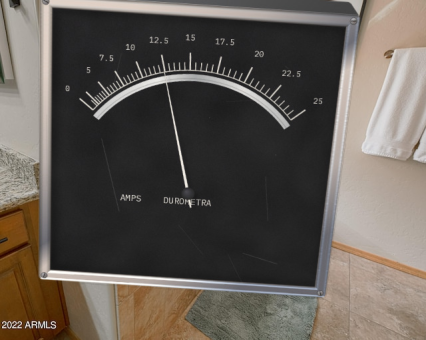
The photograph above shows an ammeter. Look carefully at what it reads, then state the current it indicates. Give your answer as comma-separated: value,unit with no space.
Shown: 12.5,A
